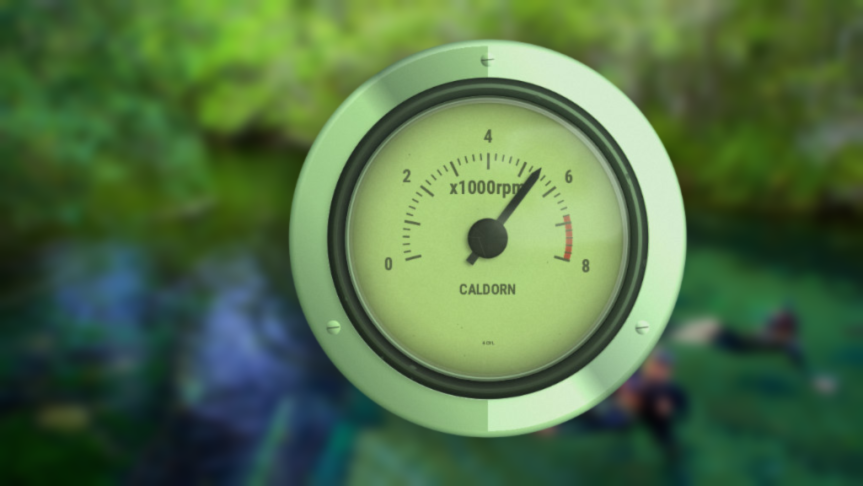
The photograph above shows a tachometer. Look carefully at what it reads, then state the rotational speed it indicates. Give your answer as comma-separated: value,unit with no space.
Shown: 5400,rpm
